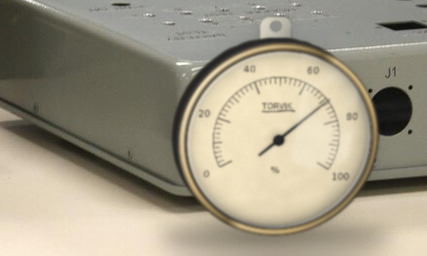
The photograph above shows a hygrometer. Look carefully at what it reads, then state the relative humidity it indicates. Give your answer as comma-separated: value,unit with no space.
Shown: 70,%
